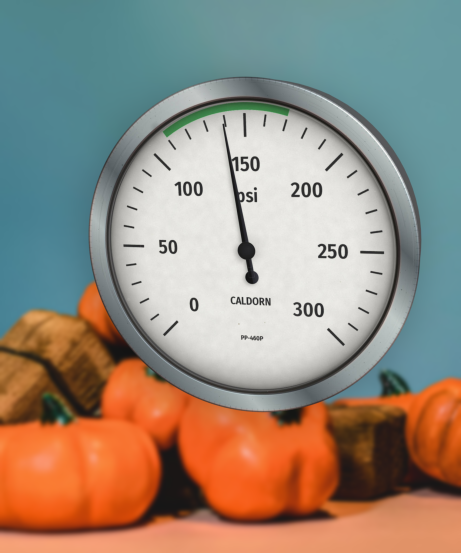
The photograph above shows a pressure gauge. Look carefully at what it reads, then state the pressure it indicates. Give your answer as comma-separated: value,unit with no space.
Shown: 140,psi
